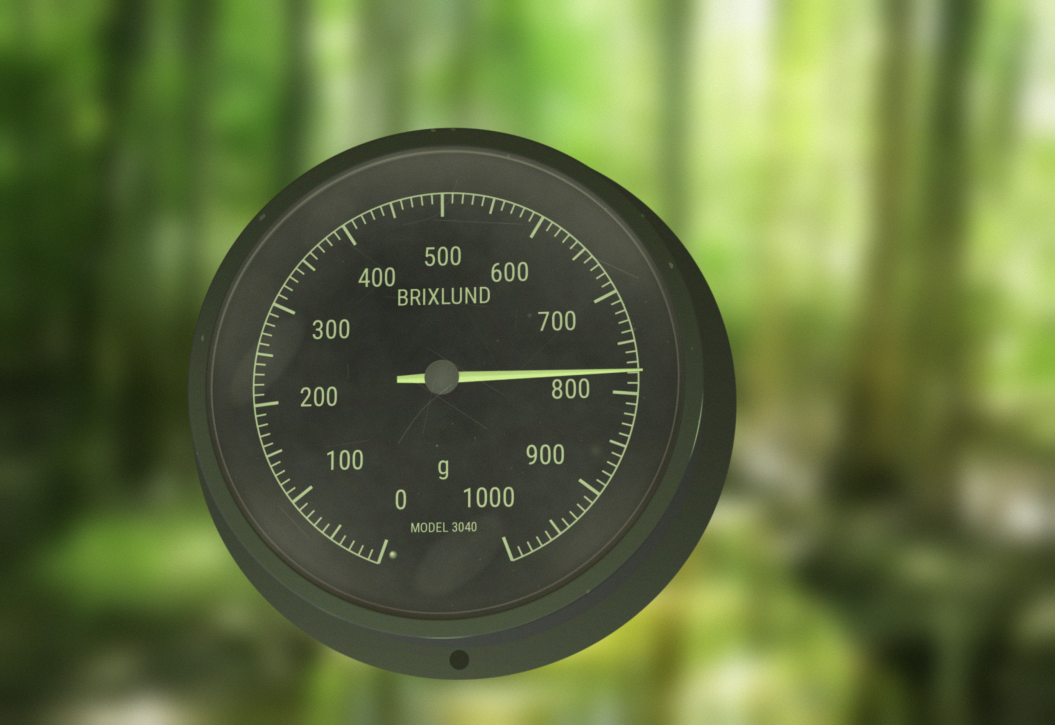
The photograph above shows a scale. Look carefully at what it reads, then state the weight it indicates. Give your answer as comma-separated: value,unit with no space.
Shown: 780,g
